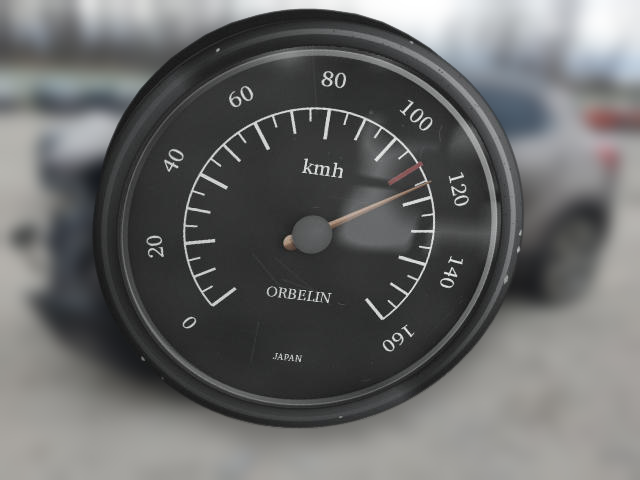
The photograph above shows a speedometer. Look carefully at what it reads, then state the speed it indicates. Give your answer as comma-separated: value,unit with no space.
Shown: 115,km/h
